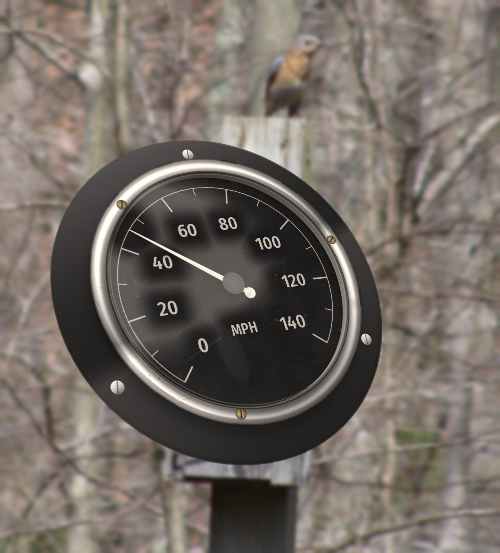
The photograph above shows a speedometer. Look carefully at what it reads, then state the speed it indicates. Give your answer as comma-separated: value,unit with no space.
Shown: 45,mph
